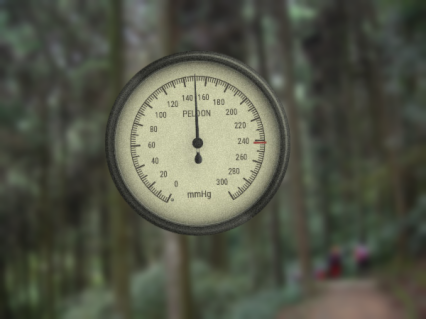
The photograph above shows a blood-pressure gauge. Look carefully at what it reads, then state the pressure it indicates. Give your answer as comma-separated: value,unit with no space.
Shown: 150,mmHg
